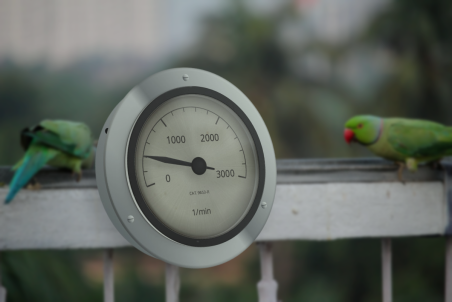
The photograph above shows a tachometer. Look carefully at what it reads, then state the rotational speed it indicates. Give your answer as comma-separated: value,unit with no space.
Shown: 400,rpm
